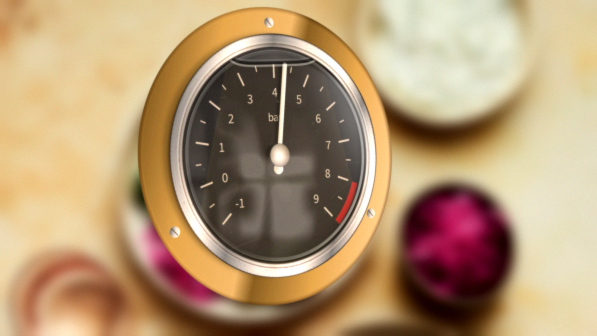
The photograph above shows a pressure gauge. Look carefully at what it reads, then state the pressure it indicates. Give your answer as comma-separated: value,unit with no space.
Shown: 4.25,bar
